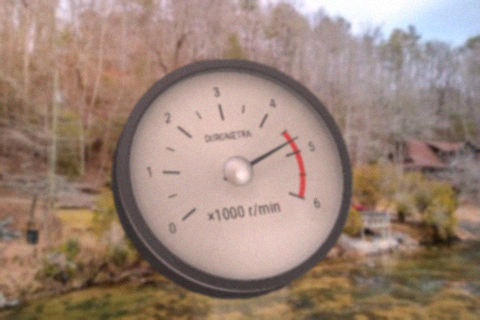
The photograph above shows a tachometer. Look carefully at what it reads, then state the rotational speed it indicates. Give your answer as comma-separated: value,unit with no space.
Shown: 4750,rpm
